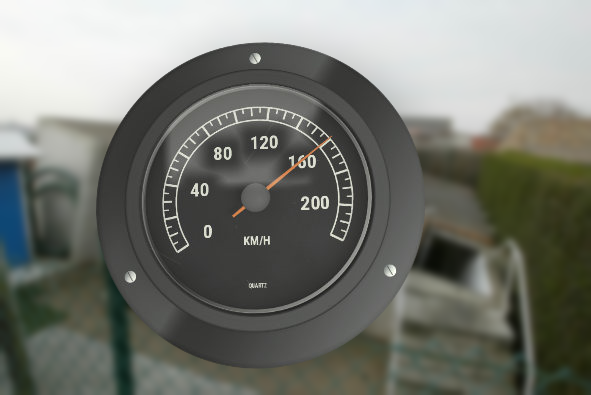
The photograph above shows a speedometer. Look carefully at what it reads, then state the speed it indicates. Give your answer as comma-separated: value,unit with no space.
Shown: 160,km/h
